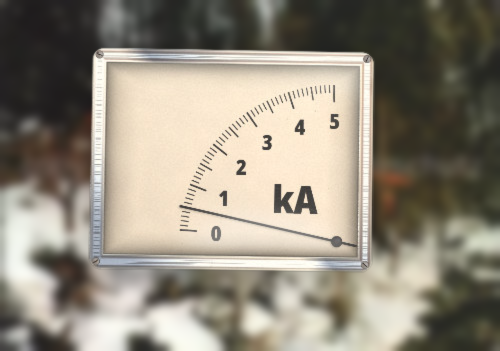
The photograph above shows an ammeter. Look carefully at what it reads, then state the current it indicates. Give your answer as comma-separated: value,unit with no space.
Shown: 0.5,kA
